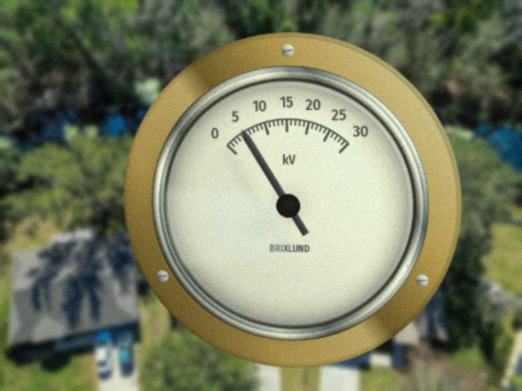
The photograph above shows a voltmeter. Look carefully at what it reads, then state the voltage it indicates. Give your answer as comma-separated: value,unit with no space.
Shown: 5,kV
